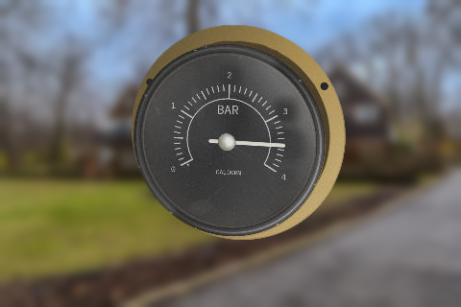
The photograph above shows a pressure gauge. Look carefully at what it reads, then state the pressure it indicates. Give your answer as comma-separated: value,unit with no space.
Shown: 3.5,bar
